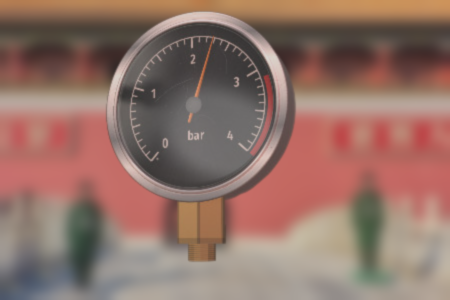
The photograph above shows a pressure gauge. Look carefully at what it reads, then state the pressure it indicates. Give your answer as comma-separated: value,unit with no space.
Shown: 2.3,bar
